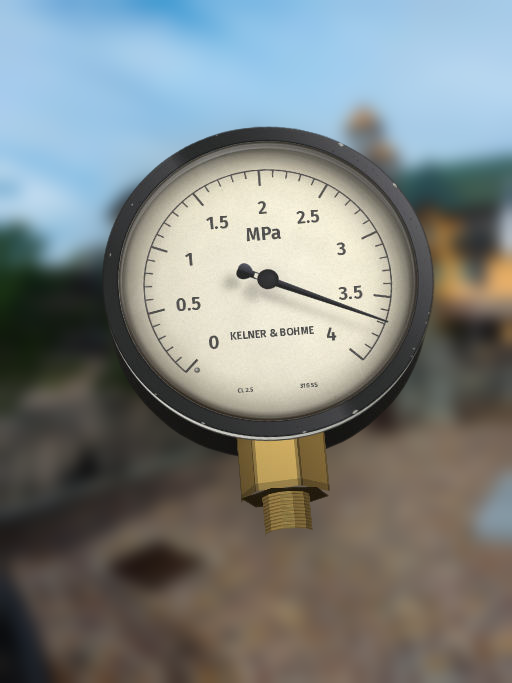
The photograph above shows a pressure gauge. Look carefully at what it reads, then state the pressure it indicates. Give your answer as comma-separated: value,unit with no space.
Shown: 3.7,MPa
